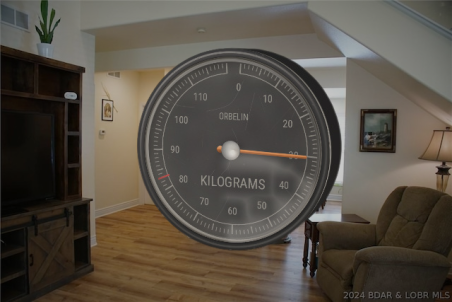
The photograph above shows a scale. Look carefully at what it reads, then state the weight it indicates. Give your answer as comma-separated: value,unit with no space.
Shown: 30,kg
